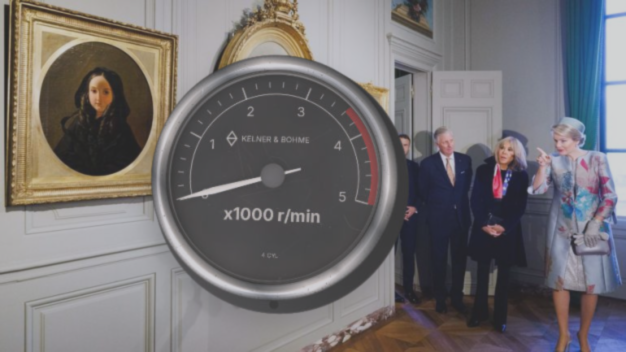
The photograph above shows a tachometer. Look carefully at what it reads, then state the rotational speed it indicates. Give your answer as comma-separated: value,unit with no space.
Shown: 0,rpm
